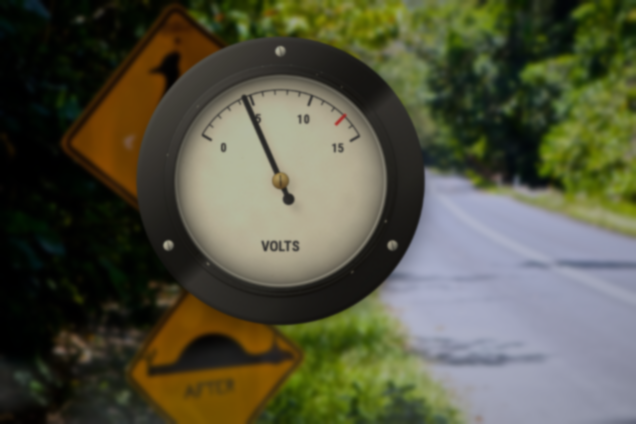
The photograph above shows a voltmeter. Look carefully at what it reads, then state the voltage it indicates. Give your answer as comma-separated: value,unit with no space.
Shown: 4.5,V
